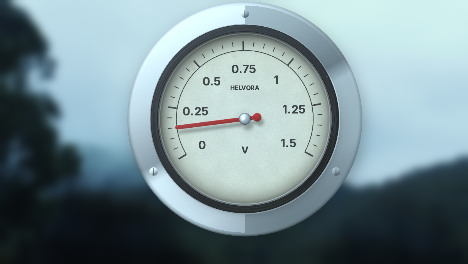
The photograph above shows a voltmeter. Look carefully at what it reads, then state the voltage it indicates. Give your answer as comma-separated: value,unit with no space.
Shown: 0.15,V
